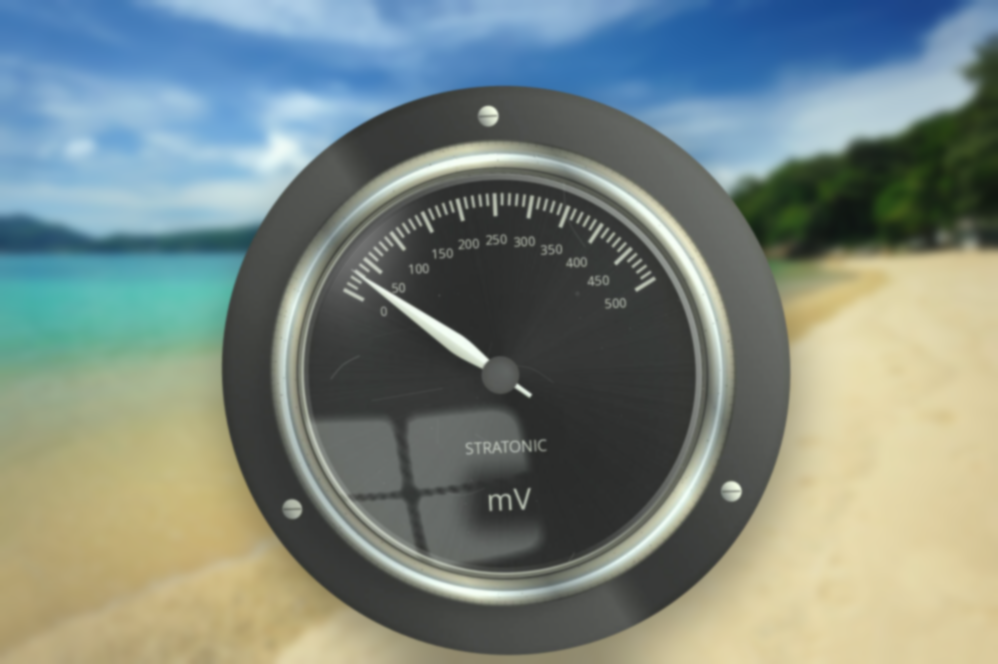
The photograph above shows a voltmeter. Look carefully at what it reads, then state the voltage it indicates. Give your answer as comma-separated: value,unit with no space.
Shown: 30,mV
